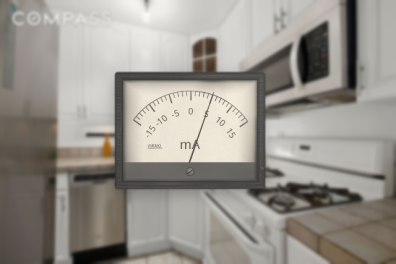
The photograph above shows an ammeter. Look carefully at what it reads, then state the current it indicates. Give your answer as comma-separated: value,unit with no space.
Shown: 5,mA
